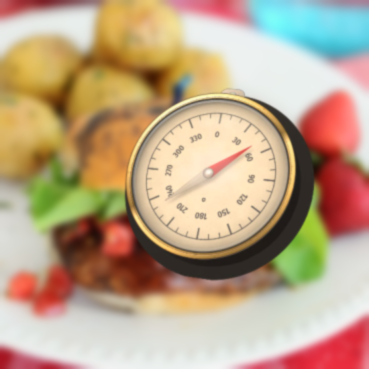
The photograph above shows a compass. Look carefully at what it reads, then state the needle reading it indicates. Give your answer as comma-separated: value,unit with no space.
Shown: 50,°
